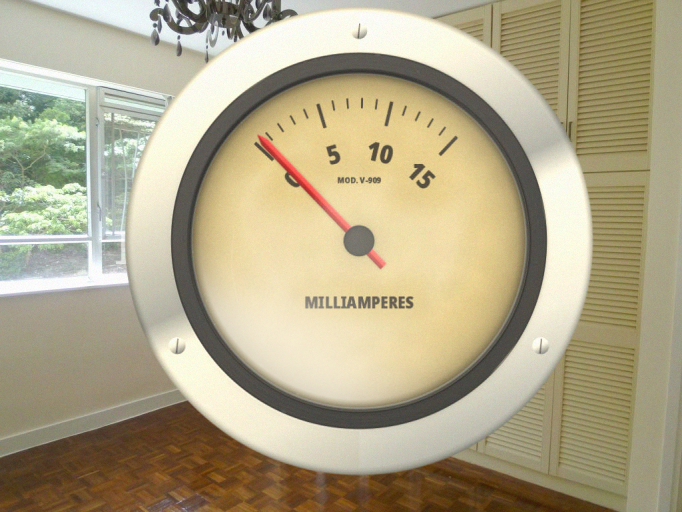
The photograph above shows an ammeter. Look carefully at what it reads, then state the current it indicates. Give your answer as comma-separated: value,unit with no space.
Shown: 0.5,mA
